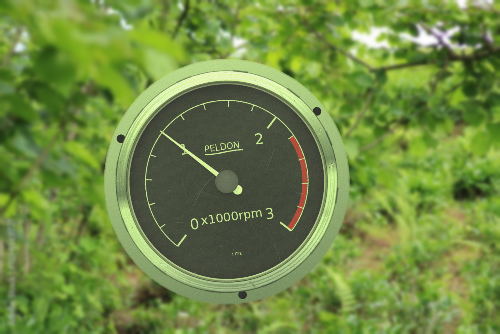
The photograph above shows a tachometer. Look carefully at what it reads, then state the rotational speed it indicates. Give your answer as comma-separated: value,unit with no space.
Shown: 1000,rpm
